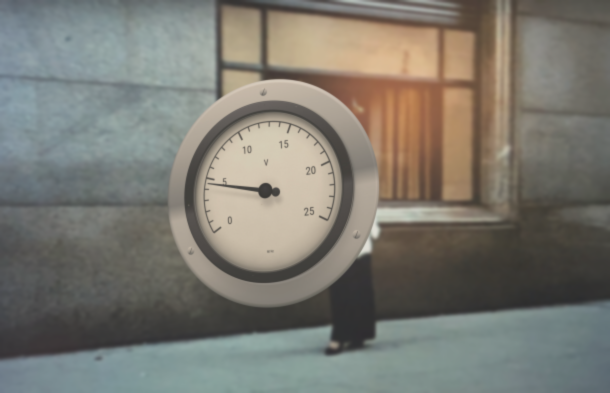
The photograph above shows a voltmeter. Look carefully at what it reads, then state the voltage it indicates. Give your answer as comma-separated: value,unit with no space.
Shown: 4.5,V
